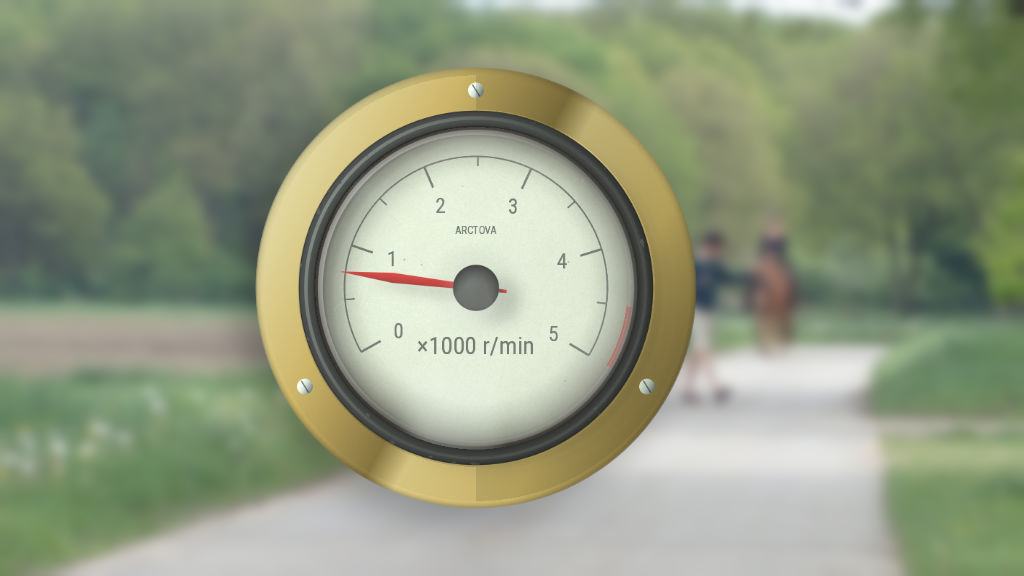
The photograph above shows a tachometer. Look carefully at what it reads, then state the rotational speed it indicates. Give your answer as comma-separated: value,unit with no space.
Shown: 750,rpm
